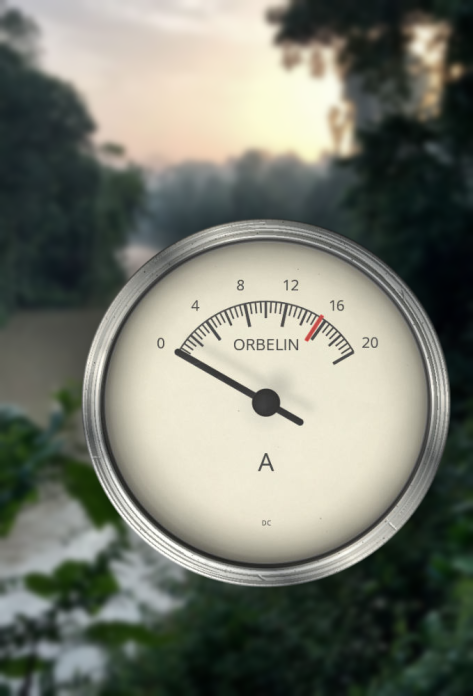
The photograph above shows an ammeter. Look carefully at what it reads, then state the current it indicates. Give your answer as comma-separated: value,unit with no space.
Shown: 0,A
